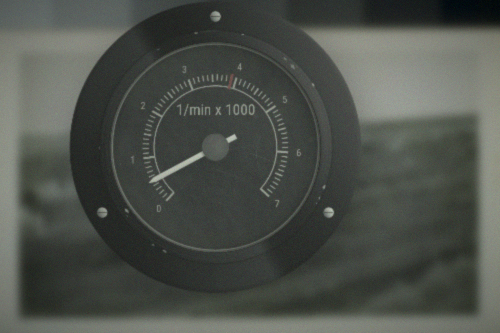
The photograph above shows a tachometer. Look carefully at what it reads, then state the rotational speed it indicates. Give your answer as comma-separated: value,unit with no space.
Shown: 500,rpm
